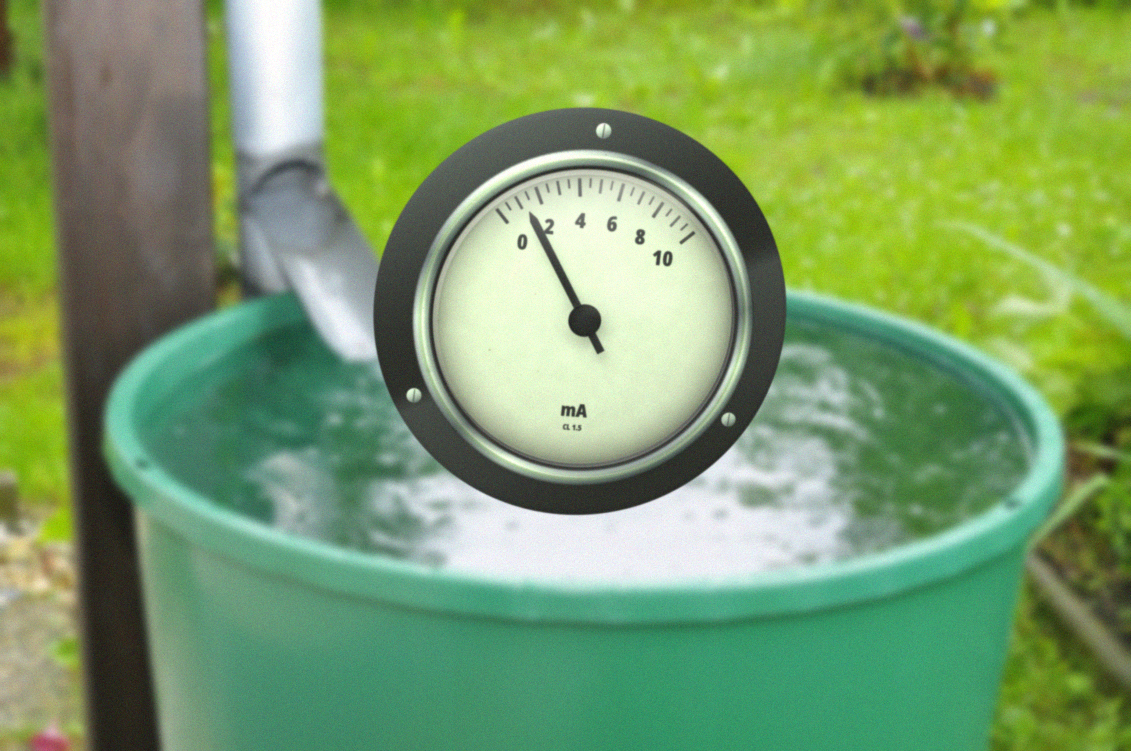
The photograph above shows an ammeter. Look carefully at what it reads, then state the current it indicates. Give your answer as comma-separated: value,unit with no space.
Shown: 1.25,mA
